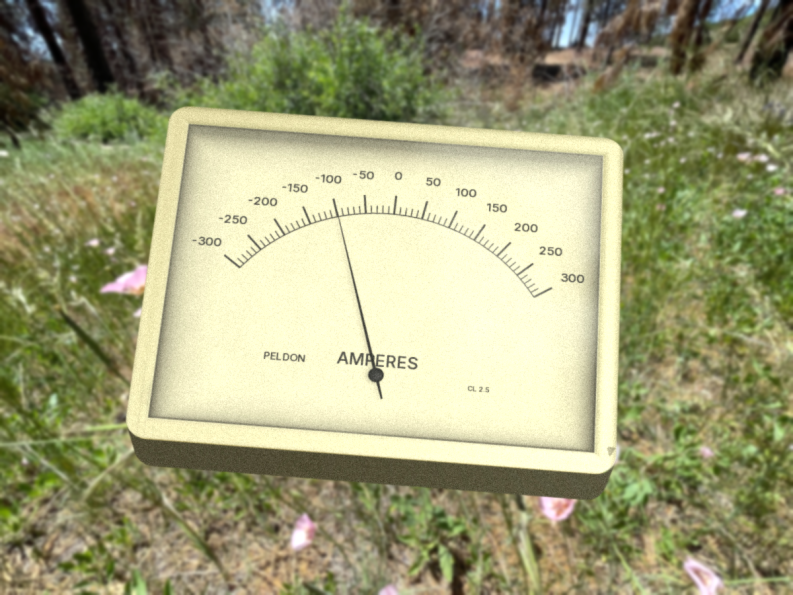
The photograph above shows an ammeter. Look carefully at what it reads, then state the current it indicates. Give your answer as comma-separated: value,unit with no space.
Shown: -100,A
